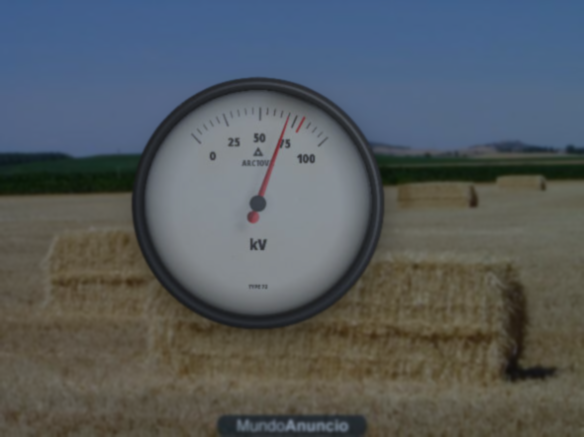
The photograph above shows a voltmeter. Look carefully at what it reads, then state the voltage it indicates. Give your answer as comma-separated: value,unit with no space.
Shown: 70,kV
